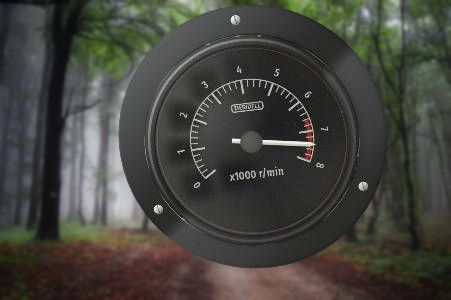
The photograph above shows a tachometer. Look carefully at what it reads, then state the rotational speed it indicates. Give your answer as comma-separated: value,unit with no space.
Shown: 7400,rpm
